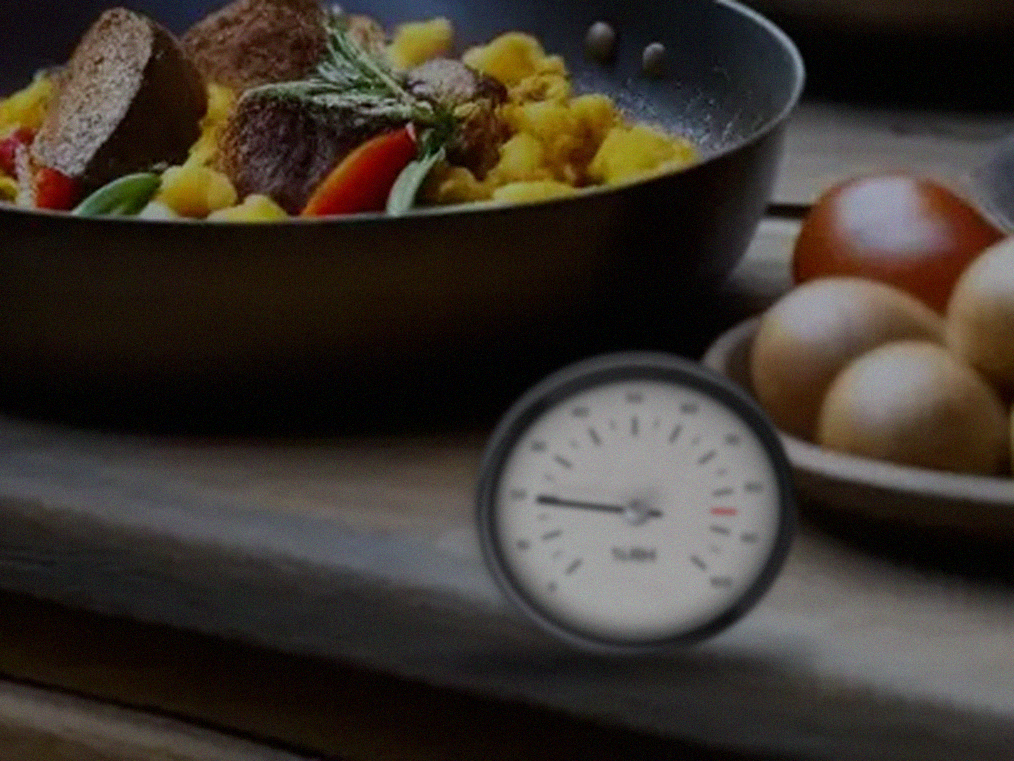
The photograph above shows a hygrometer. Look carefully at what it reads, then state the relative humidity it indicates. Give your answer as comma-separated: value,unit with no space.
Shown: 20,%
